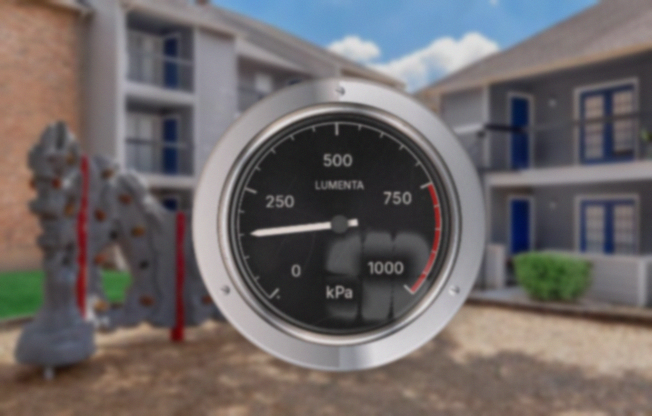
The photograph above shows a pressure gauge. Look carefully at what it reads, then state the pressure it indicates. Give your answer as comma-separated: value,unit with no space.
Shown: 150,kPa
